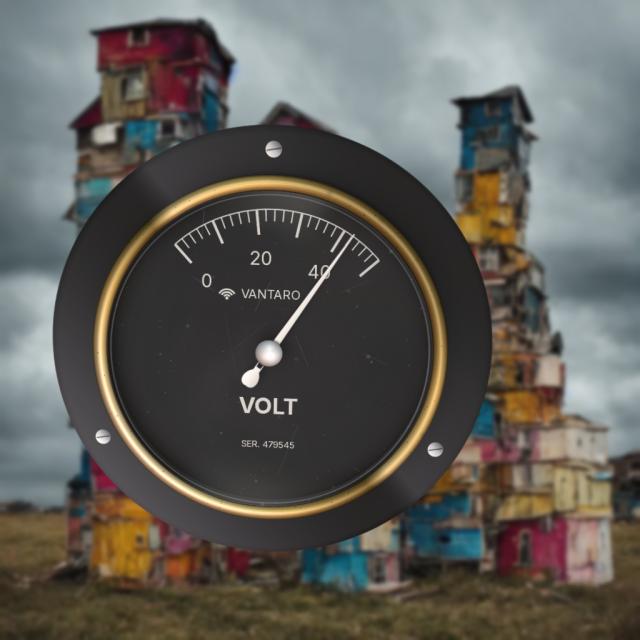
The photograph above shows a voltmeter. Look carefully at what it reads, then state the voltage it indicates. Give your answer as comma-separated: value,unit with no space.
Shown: 42,V
